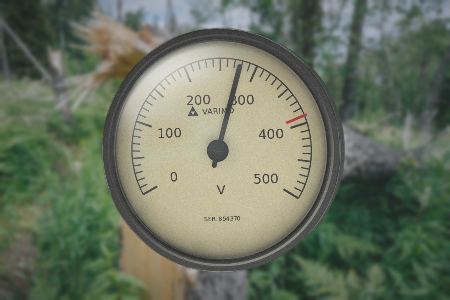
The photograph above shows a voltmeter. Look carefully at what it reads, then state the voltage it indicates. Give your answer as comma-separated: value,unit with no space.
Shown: 280,V
